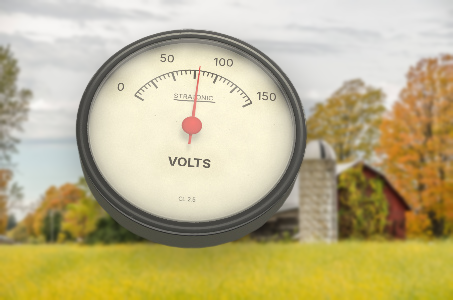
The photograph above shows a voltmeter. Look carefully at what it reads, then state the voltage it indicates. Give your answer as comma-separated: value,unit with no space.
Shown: 80,V
